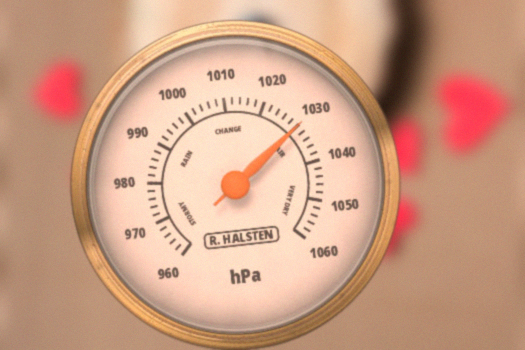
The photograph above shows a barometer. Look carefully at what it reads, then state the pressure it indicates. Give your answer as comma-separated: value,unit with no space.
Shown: 1030,hPa
